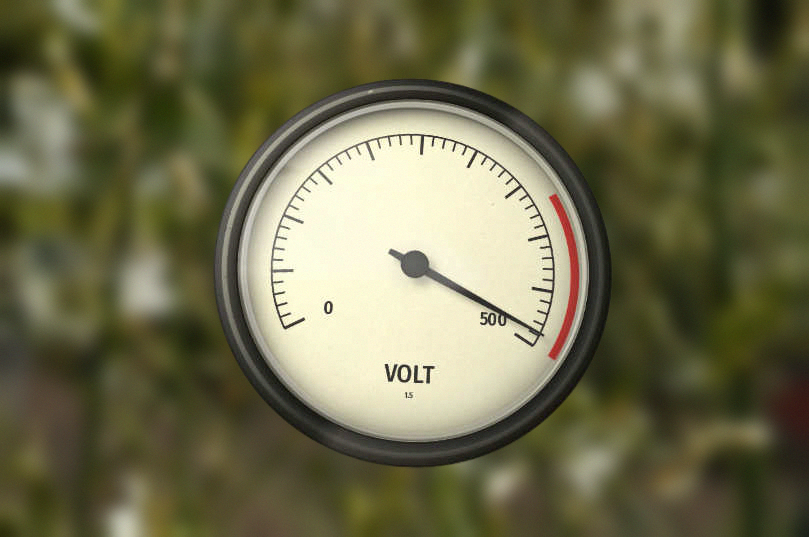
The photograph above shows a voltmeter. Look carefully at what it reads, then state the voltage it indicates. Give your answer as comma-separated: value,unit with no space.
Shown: 490,V
